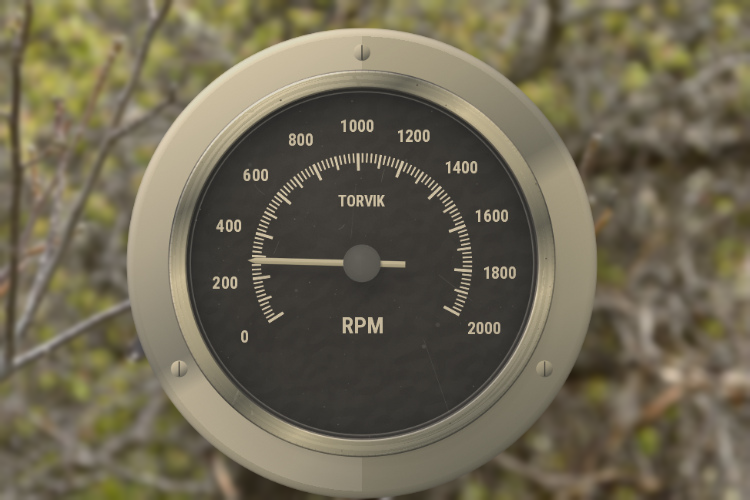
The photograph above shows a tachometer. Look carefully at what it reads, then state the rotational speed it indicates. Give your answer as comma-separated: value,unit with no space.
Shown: 280,rpm
